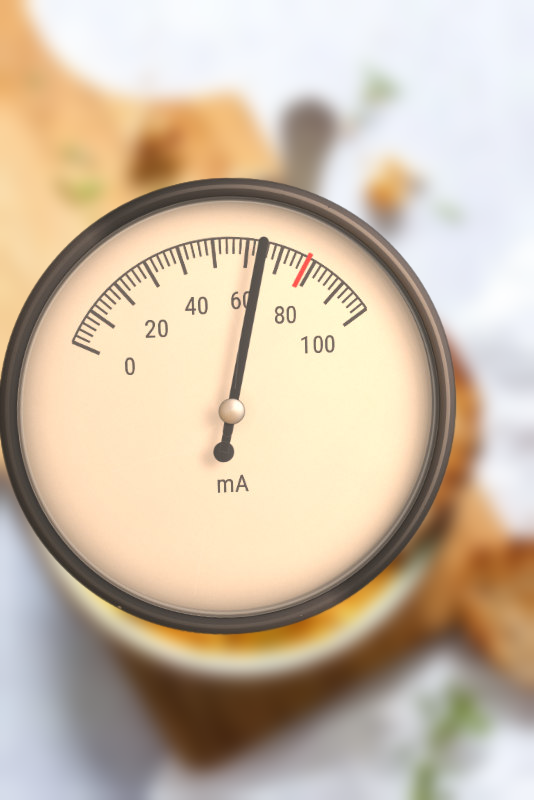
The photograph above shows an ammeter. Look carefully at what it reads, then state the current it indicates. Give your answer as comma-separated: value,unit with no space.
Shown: 64,mA
